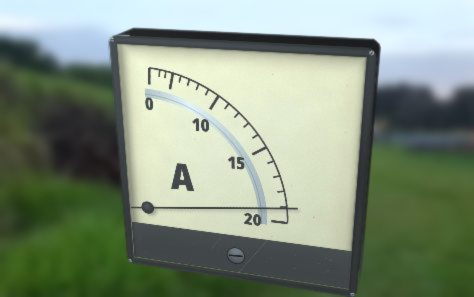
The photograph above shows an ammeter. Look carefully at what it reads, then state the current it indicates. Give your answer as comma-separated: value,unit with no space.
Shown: 19,A
